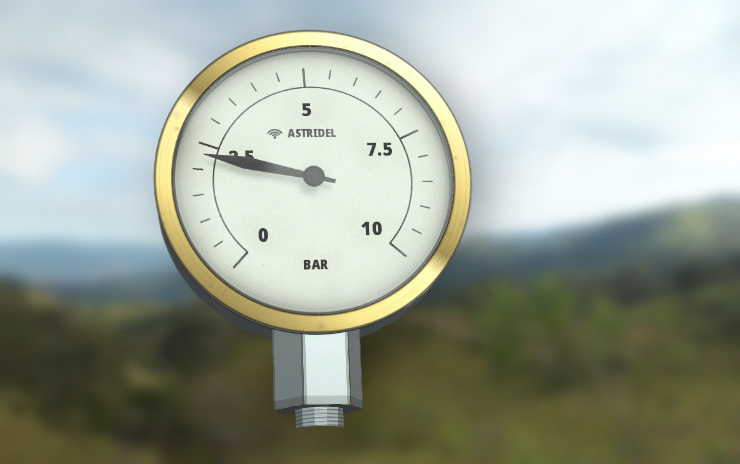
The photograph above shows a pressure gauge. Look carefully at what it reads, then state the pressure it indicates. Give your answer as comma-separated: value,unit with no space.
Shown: 2.25,bar
